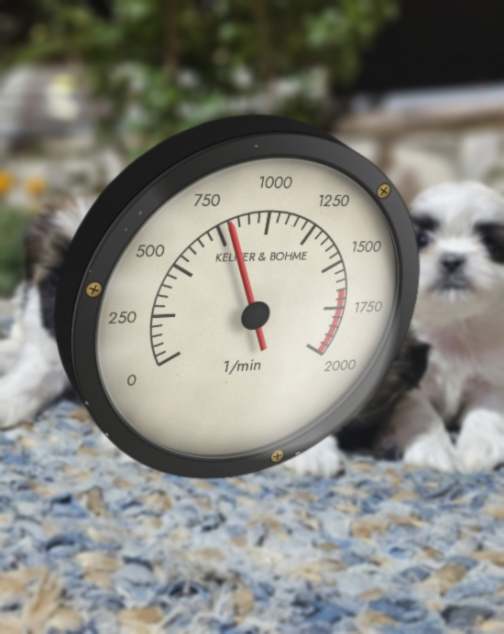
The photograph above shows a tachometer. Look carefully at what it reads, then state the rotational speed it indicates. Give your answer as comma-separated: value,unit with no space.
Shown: 800,rpm
